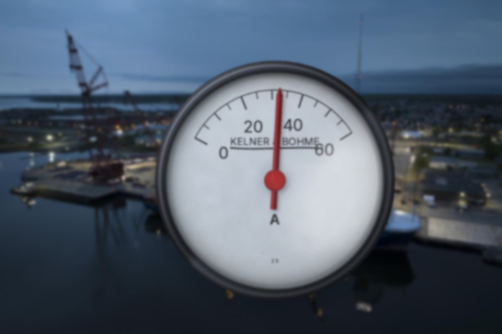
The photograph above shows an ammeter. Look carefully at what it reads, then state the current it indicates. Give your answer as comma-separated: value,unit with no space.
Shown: 32.5,A
